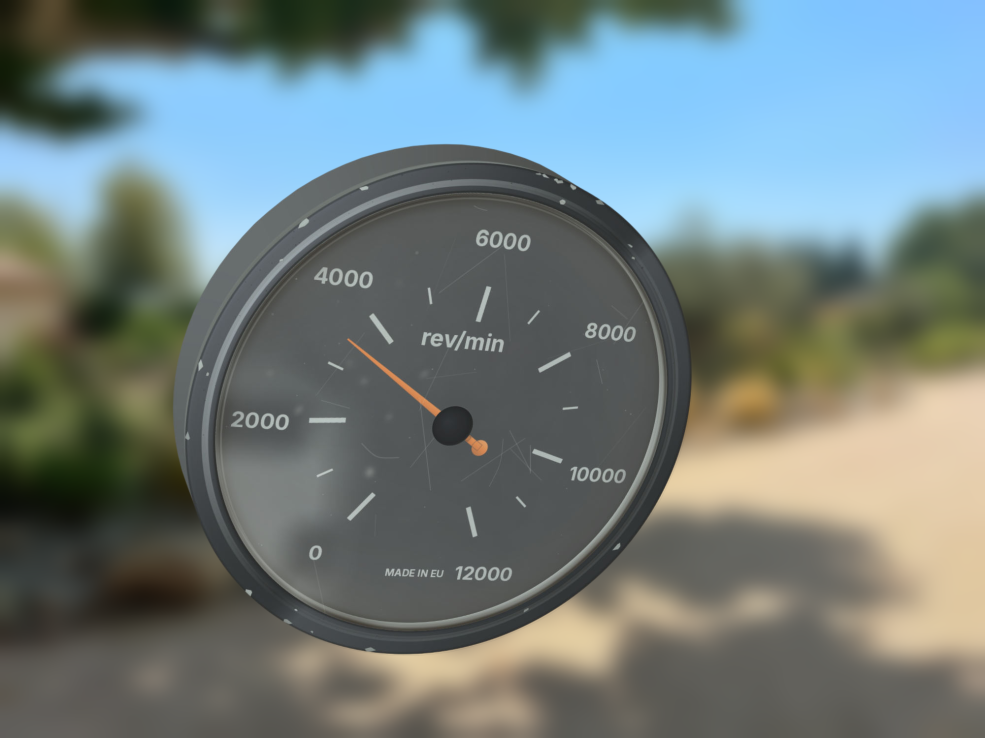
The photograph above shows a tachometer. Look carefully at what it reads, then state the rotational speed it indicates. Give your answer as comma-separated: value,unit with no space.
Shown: 3500,rpm
